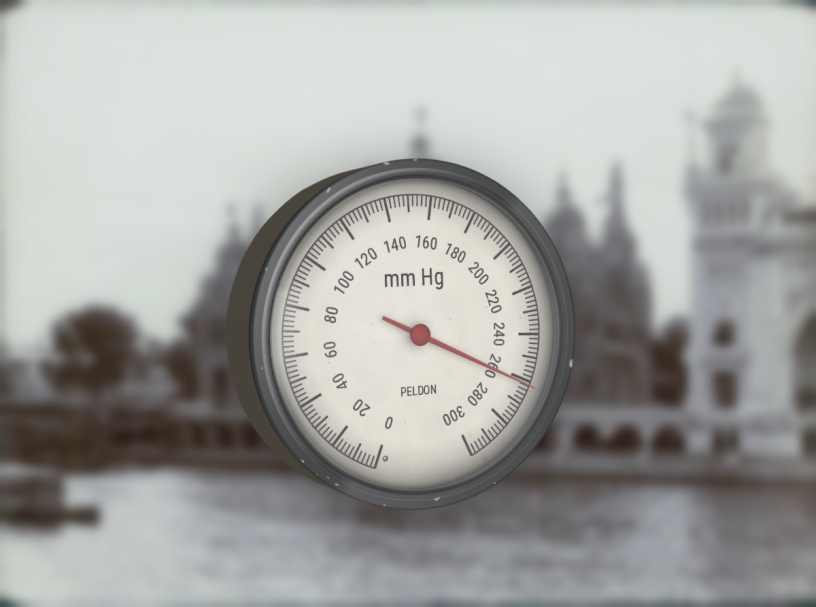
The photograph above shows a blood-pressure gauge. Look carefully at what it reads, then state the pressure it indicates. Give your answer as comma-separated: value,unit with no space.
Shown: 262,mmHg
